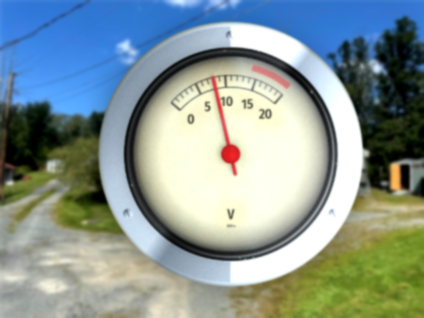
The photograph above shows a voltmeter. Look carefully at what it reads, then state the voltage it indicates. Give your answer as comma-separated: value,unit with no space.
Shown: 8,V
